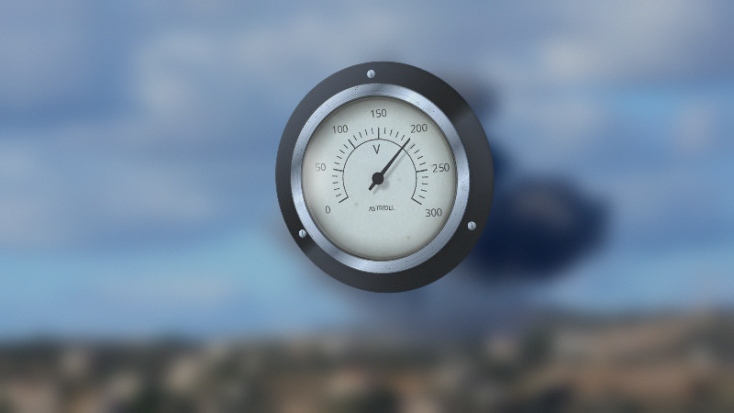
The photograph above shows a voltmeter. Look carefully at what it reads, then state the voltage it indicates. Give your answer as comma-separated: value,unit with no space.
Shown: 200,V
